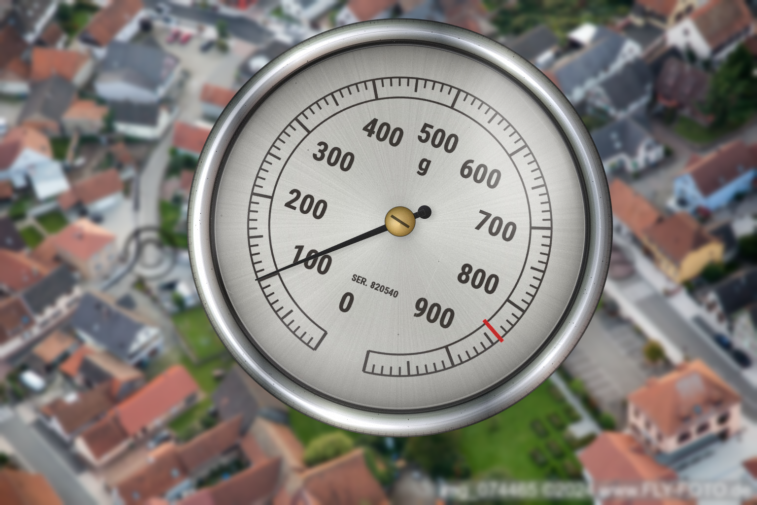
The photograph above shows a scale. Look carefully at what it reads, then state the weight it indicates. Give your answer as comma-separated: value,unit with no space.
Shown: 100,g
